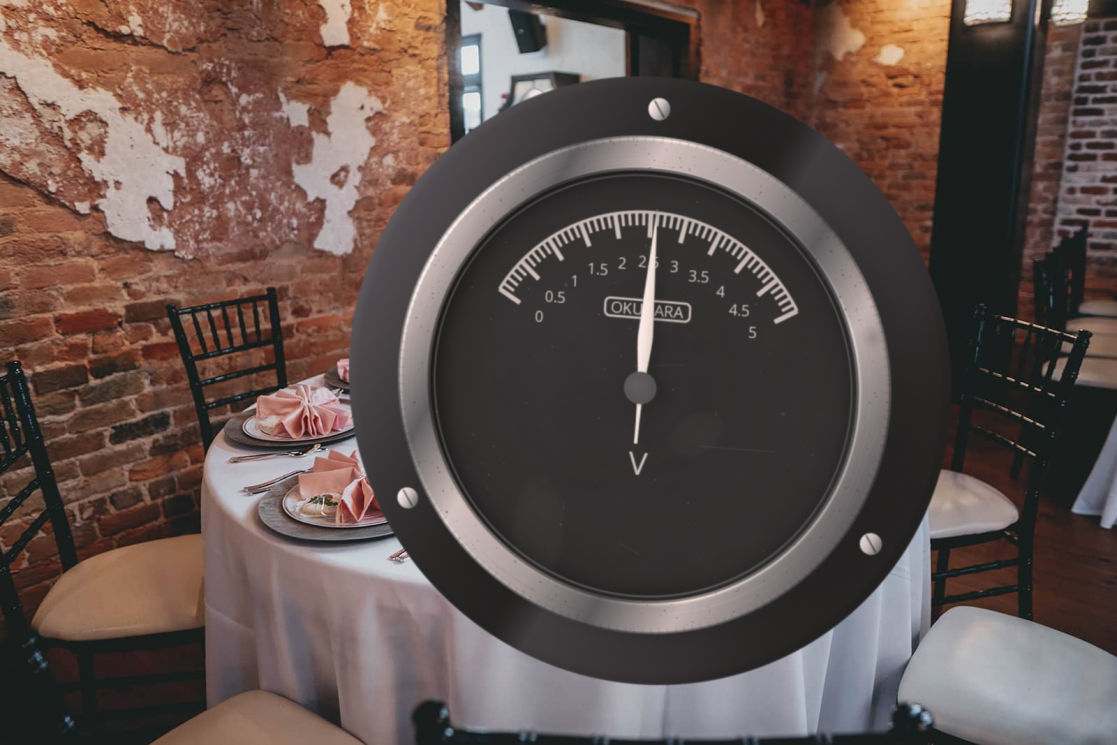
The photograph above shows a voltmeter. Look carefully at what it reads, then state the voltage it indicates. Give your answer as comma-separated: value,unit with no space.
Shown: 2.6,V
